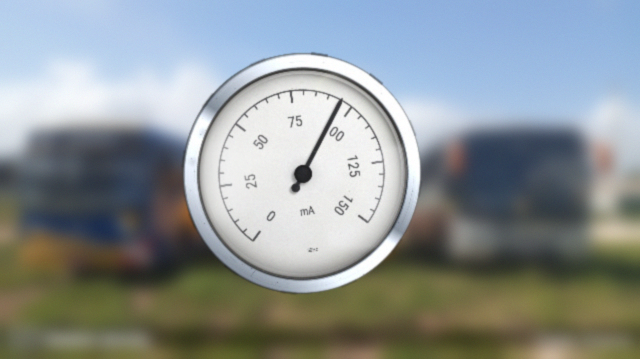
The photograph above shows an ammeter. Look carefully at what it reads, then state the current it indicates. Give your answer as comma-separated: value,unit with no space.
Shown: 95,mA
